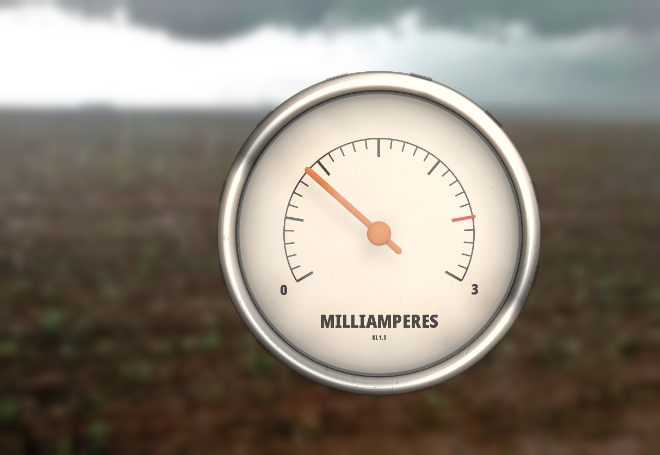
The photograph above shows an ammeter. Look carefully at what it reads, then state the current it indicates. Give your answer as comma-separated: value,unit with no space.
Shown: 0.9,mA
